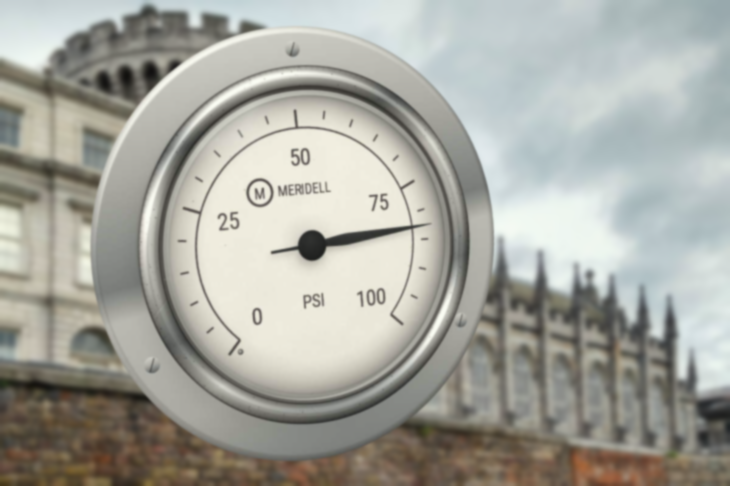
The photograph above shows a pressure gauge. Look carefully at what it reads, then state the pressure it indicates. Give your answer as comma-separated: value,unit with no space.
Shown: 82.5,psi
